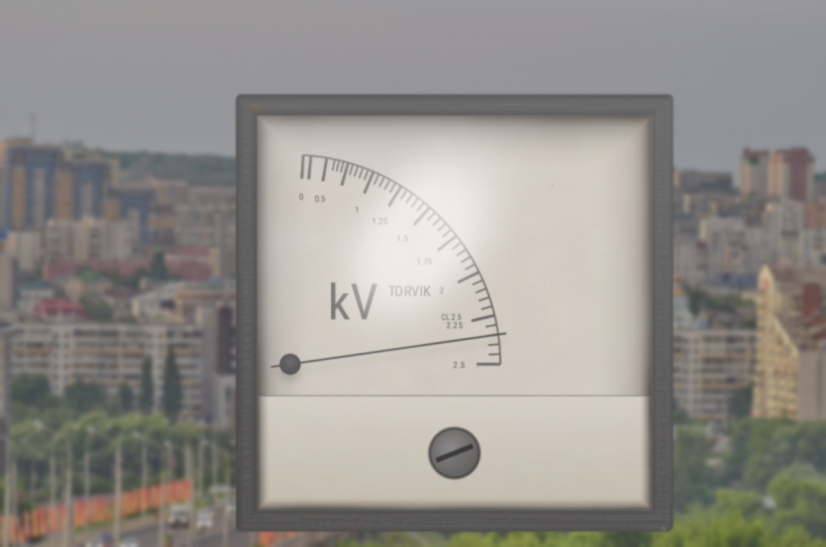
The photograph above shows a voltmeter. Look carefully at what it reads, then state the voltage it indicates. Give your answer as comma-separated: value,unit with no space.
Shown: 2.35,kV
